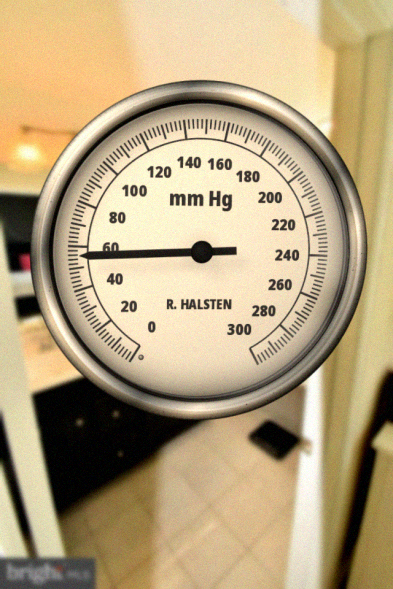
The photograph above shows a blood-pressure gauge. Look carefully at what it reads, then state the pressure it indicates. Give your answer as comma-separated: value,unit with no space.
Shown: 56,mmHg
